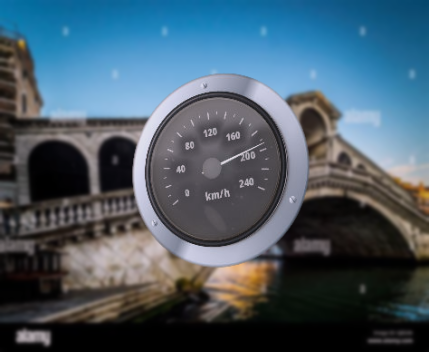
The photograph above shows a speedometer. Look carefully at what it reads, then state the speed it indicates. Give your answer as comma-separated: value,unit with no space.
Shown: 195,km/h
